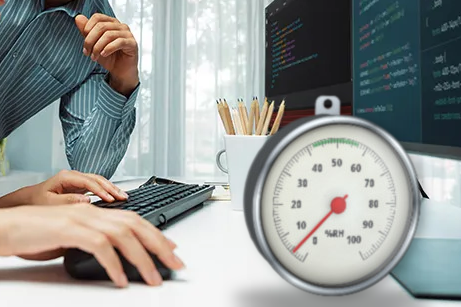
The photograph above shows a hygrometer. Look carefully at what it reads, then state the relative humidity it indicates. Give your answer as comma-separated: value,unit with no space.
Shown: 5,%
